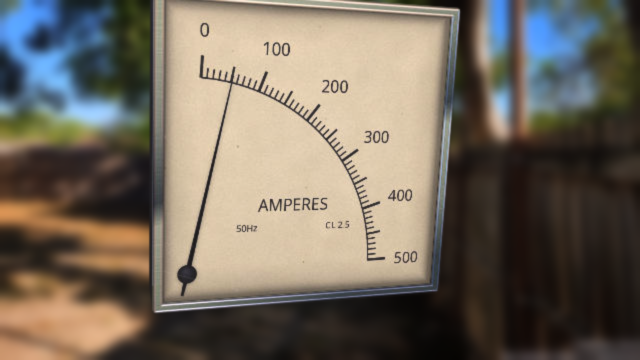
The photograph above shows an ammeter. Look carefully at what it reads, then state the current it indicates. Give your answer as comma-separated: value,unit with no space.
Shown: 50,A
